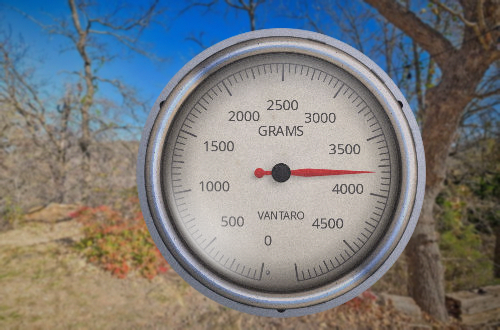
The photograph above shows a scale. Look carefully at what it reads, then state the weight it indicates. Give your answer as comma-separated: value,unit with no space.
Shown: 3800,g
